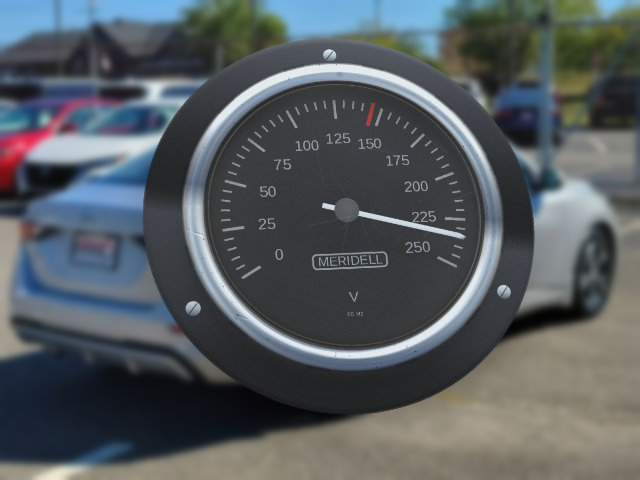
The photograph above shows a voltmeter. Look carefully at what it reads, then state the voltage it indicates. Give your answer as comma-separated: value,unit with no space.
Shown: 235,V
